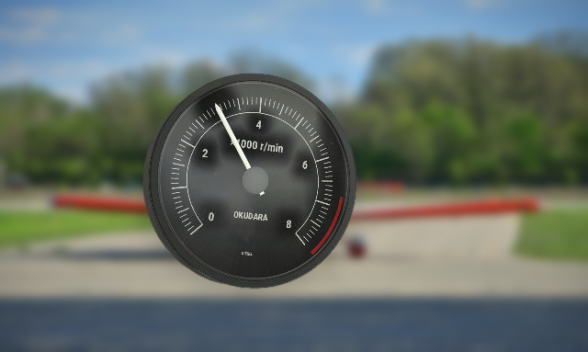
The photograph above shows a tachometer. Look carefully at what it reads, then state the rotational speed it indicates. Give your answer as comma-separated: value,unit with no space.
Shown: 3000,rpm
